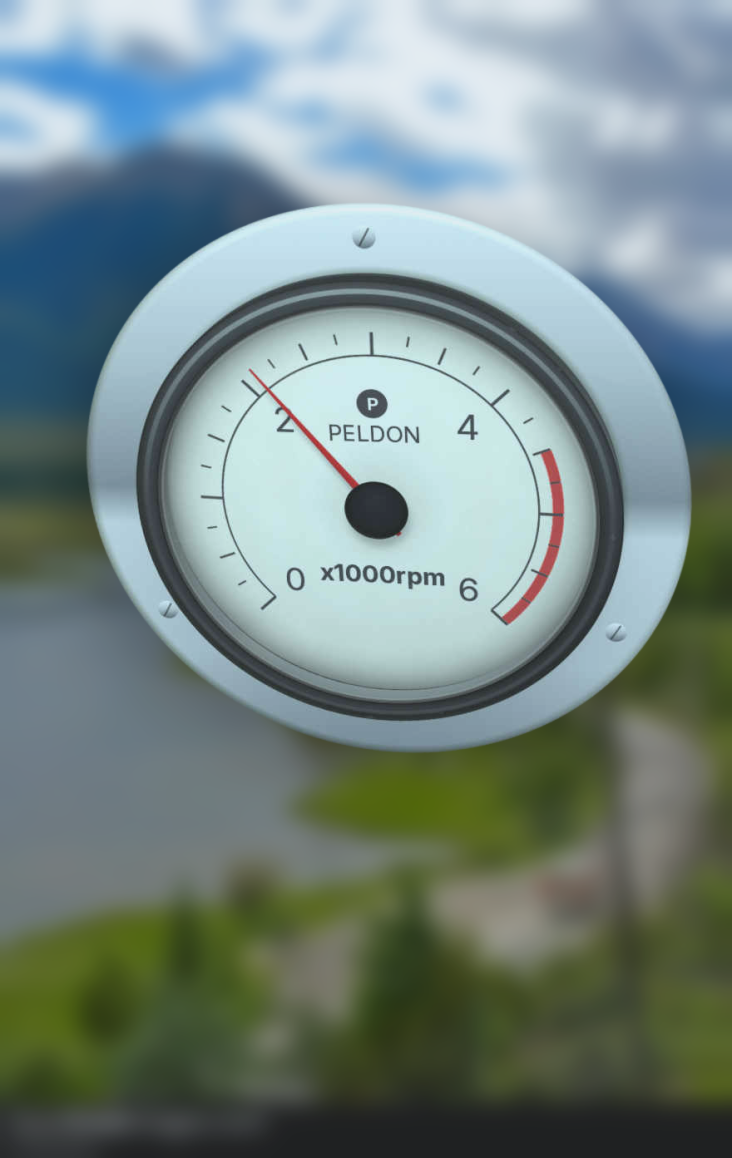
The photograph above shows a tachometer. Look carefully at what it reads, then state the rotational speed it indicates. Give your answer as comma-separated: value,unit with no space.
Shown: 2125,rpm
